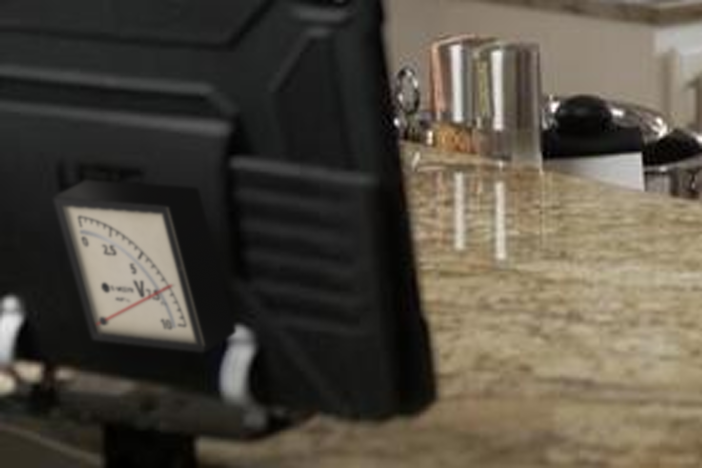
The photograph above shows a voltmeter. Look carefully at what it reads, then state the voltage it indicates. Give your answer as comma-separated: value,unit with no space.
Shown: 7.5,V
